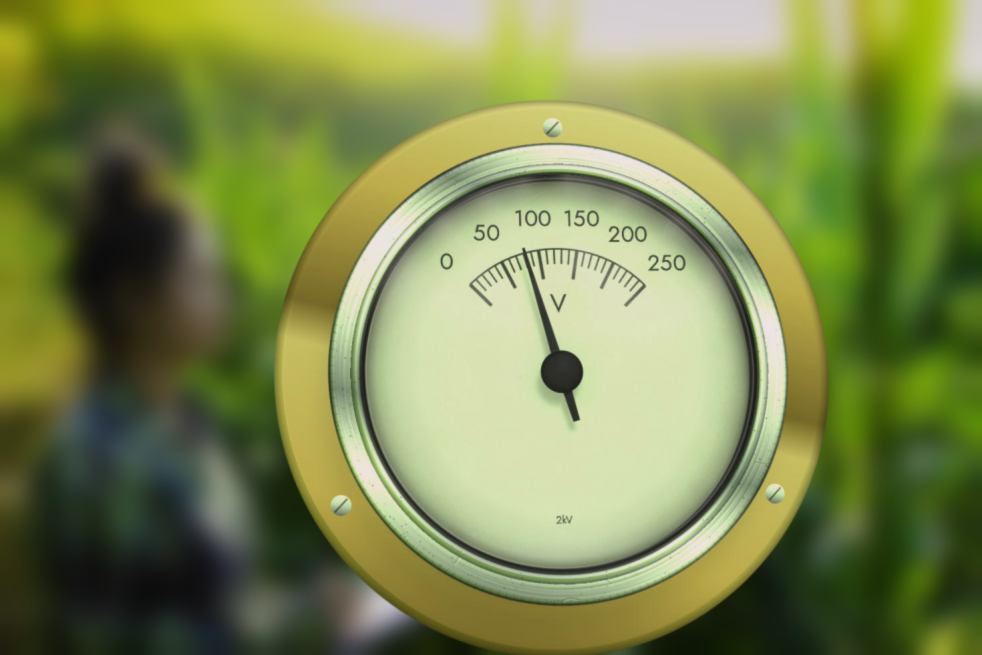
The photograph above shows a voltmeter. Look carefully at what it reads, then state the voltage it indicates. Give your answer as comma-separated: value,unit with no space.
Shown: 80,V
